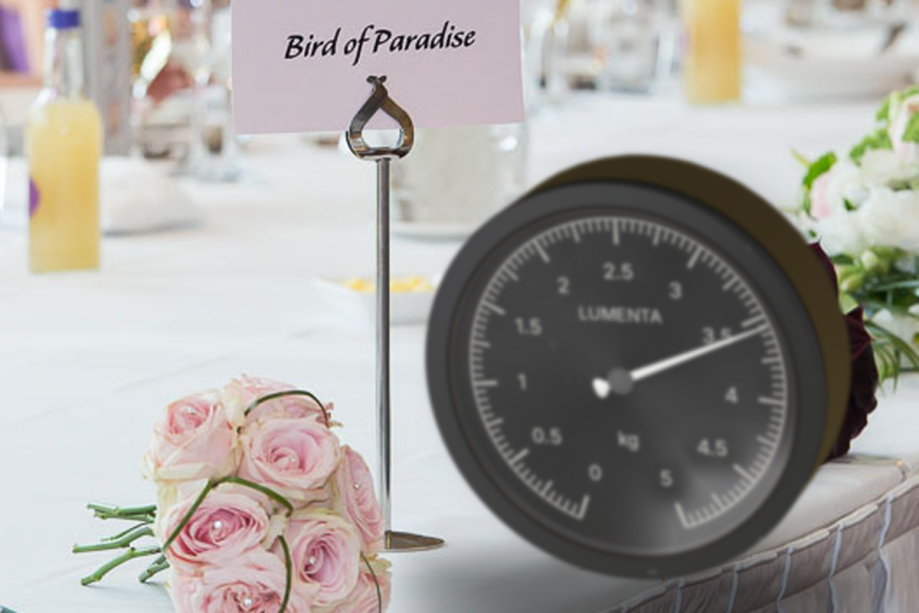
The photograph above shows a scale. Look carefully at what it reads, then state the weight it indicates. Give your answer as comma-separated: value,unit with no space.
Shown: 3.55,kg
